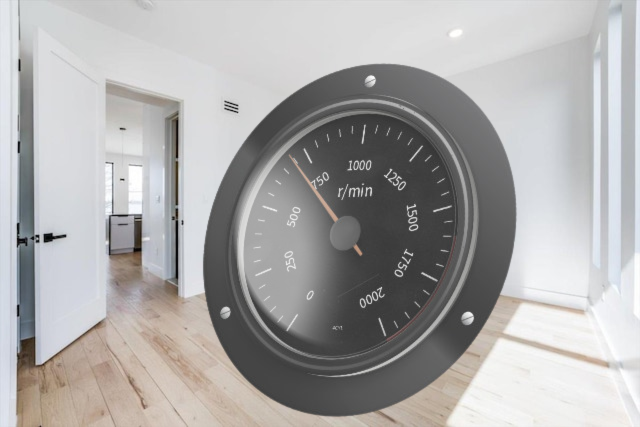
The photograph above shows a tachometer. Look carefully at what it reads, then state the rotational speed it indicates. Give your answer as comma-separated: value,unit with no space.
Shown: 700,rpm
